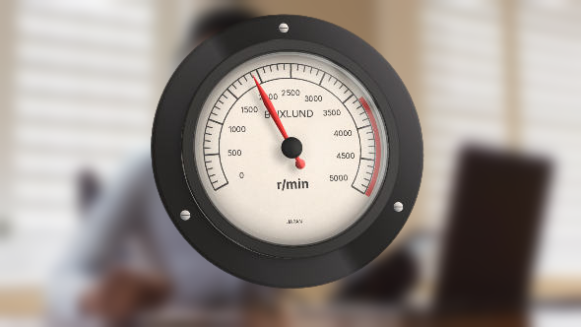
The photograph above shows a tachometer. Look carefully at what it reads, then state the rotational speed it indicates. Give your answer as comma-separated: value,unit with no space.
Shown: 1900,rpm
